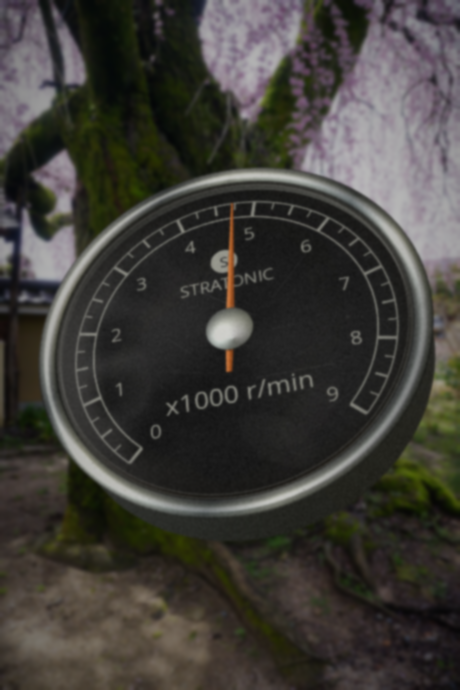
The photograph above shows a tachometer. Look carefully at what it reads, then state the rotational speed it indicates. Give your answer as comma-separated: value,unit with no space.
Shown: 4750,rpm
